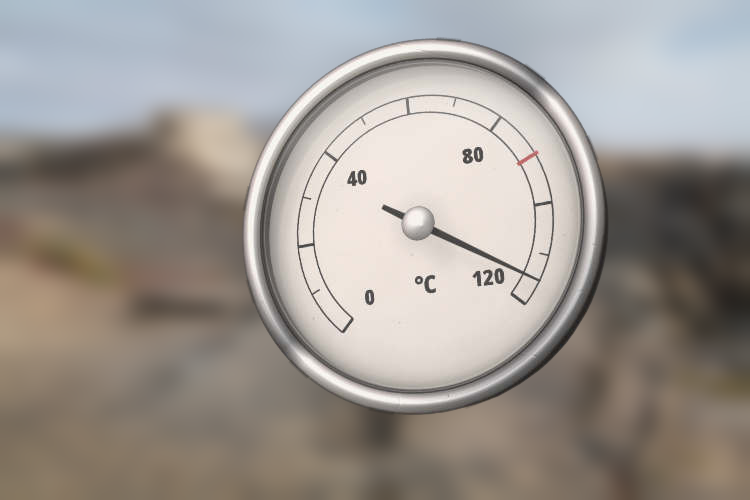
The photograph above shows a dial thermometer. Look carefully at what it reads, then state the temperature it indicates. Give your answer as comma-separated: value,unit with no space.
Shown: 115,°C
